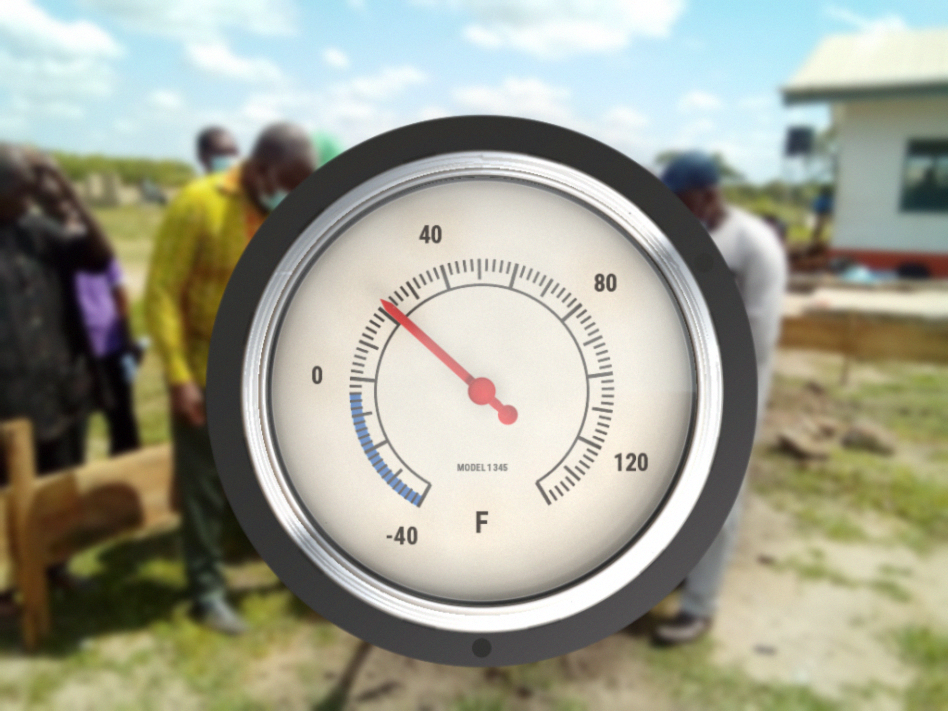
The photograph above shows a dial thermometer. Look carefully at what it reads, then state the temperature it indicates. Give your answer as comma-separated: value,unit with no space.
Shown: 22,°F
